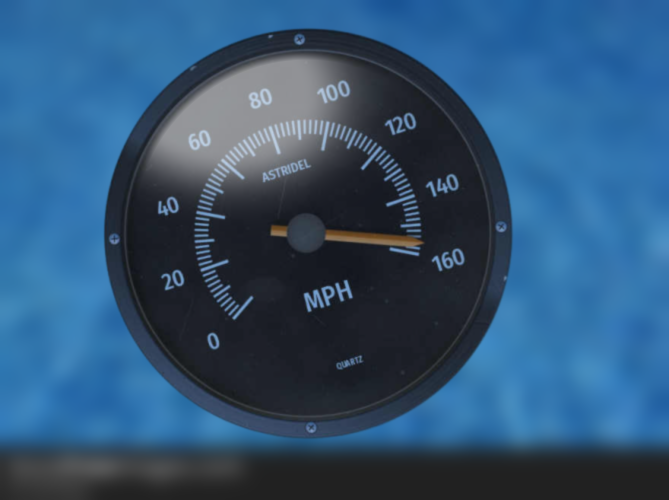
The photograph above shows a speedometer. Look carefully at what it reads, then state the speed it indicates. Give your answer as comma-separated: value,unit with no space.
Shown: 156,mph
